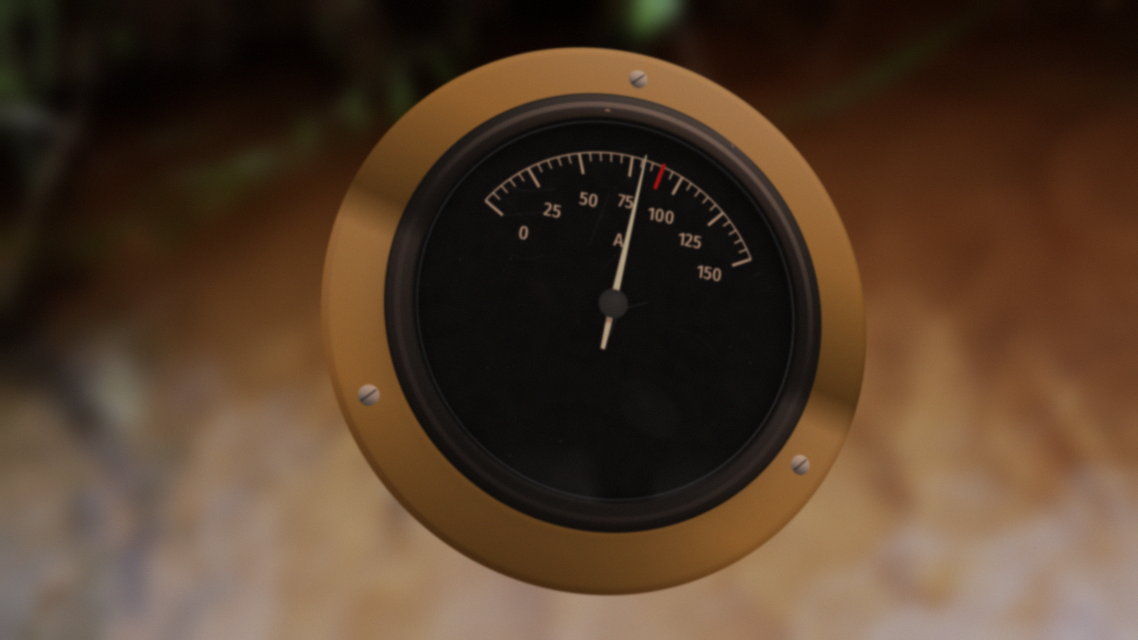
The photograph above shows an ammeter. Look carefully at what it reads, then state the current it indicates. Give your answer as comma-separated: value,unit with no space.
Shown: 80,A
